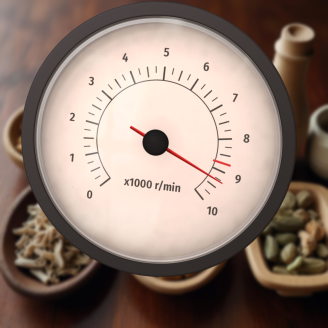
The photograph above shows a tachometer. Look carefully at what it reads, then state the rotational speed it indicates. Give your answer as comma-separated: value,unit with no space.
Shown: 9250,rpm
